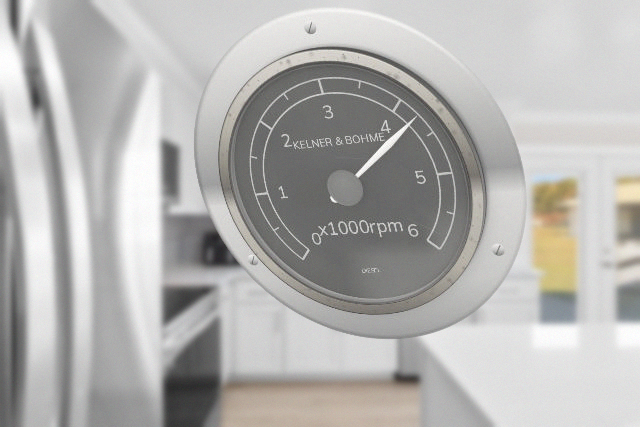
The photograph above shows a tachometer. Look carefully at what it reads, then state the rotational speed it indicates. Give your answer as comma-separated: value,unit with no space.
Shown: 4250,rpm
